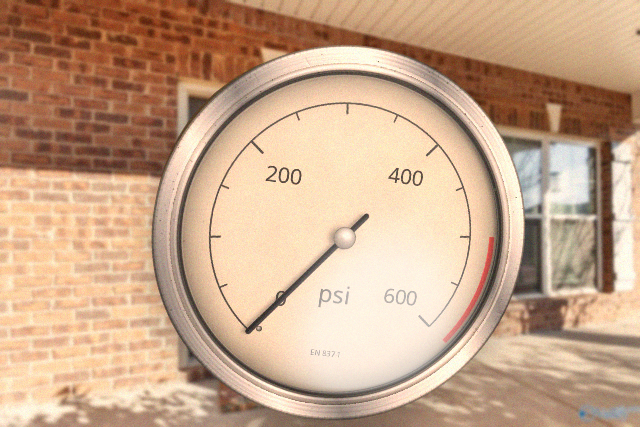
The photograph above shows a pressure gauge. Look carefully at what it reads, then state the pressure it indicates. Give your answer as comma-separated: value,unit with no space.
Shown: 0,psi
